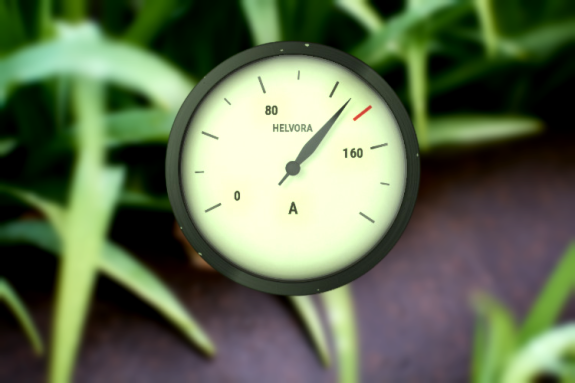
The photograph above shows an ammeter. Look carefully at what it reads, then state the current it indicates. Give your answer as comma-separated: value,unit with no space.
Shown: 130,A
